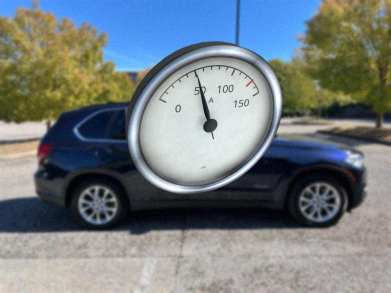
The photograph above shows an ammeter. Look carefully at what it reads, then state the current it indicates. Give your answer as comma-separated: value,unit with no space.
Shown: 50,A
